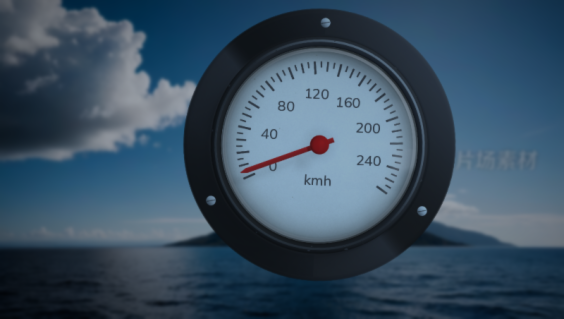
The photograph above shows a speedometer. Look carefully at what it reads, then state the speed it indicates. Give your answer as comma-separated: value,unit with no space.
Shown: 5,km/h
